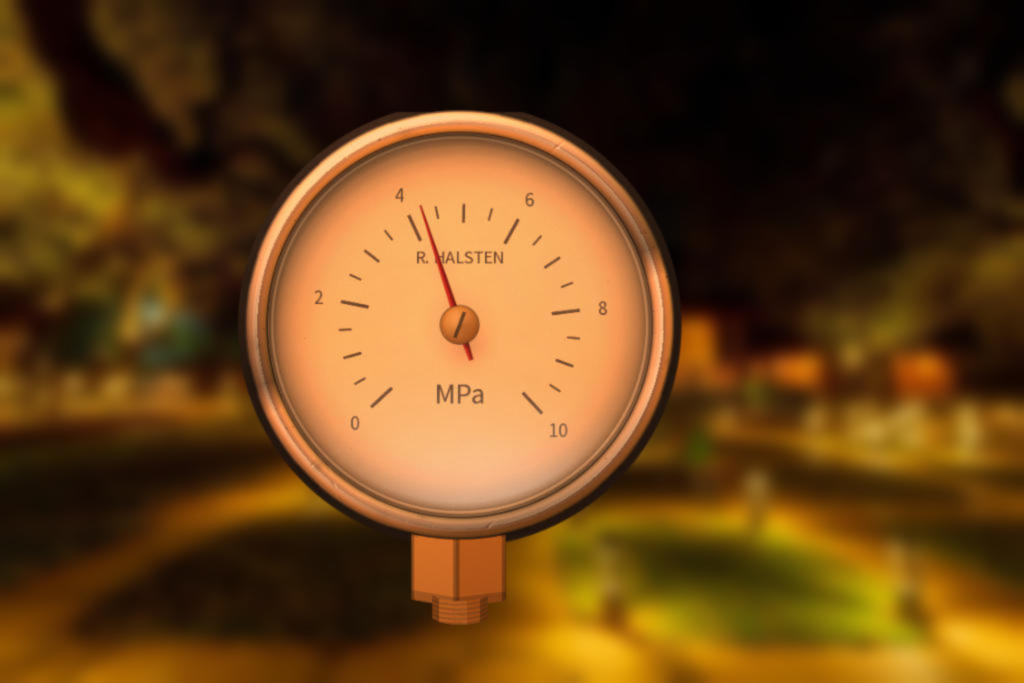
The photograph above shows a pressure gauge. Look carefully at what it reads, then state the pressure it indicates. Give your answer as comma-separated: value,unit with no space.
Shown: 4.25,MPa
